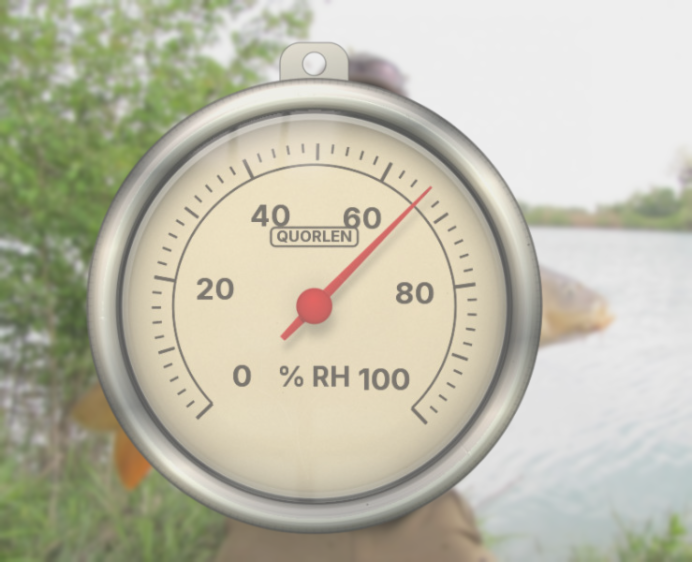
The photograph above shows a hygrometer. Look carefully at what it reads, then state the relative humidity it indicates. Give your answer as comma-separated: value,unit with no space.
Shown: 66,%
